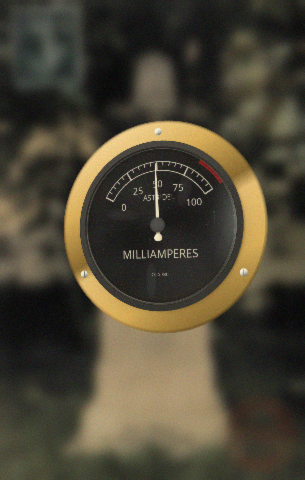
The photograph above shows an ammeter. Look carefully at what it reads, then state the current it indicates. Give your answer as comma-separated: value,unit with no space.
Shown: 50,mA
